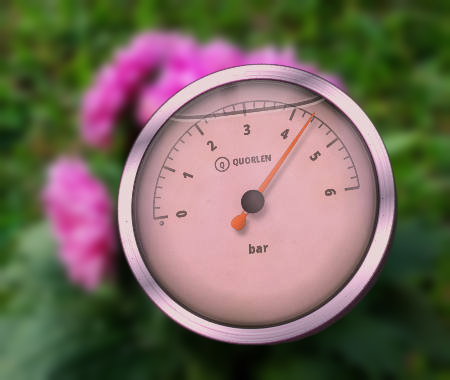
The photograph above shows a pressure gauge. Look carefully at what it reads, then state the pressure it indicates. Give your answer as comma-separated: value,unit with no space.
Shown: 4.4,bar
